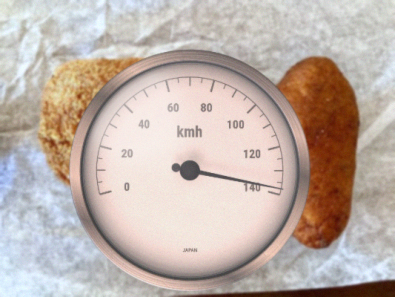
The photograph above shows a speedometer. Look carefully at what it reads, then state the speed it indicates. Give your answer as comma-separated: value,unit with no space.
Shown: 137.5,km/h
